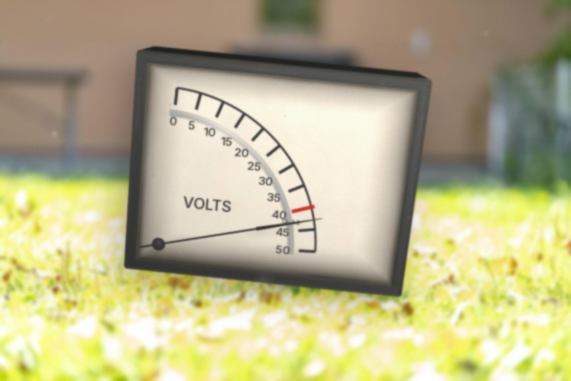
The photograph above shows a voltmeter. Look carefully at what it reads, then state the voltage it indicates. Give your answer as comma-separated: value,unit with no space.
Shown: 42.5,V
